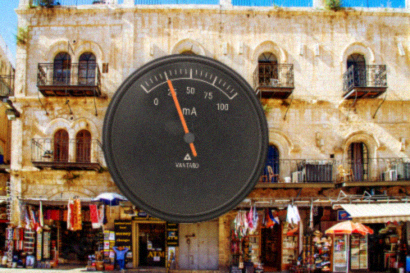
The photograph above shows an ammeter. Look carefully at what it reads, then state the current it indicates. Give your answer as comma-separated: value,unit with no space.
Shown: 25,mA
